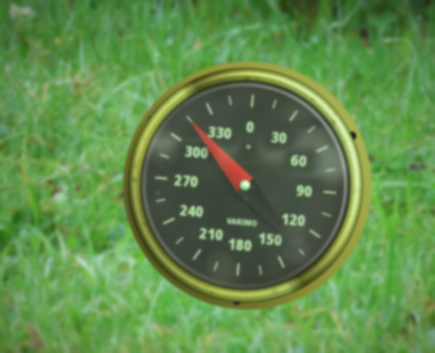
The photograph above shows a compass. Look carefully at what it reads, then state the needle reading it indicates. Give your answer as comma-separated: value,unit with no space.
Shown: 315,°
